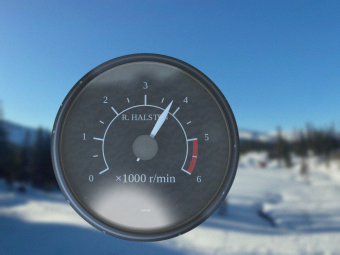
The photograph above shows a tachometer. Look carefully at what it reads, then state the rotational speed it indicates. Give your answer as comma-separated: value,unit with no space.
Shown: 3750,rpm
